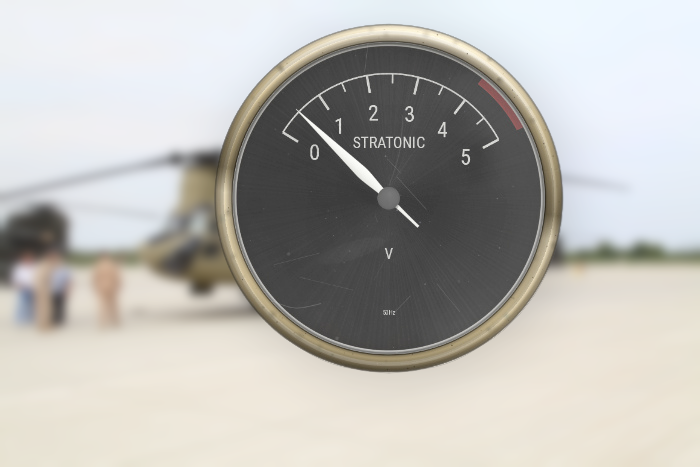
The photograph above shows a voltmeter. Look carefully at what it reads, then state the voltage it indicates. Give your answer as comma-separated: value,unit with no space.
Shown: 0.5,V
